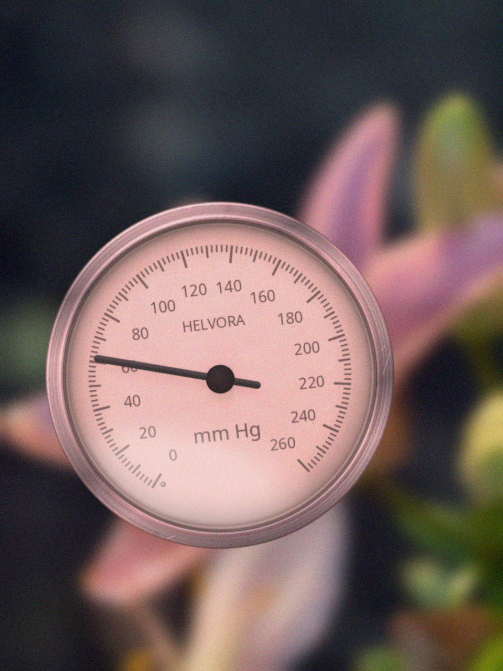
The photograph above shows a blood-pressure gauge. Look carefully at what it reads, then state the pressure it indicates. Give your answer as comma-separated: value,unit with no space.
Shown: 62,mmHg
